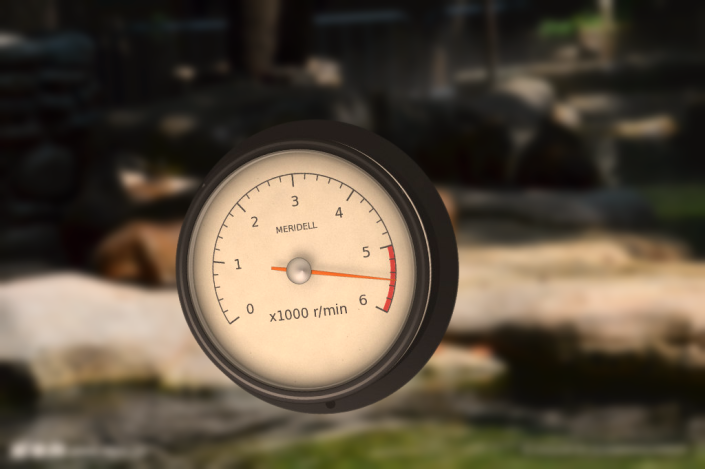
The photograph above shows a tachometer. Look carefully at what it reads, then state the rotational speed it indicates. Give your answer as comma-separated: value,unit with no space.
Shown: 5500,rpm
